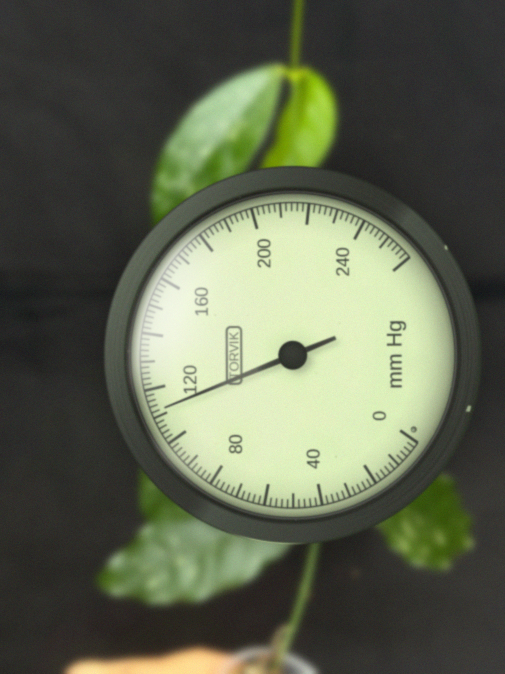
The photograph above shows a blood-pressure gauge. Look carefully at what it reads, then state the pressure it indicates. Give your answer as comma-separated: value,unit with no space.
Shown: 112,mmHg
